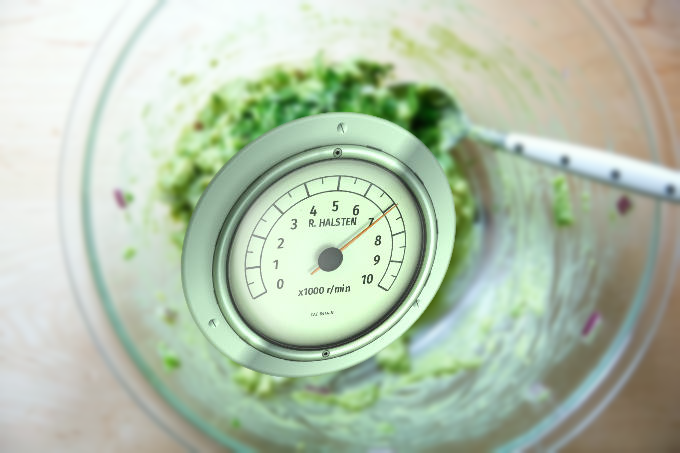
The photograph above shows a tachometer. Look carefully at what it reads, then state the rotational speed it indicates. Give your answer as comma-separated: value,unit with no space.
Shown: 7000,rpm
